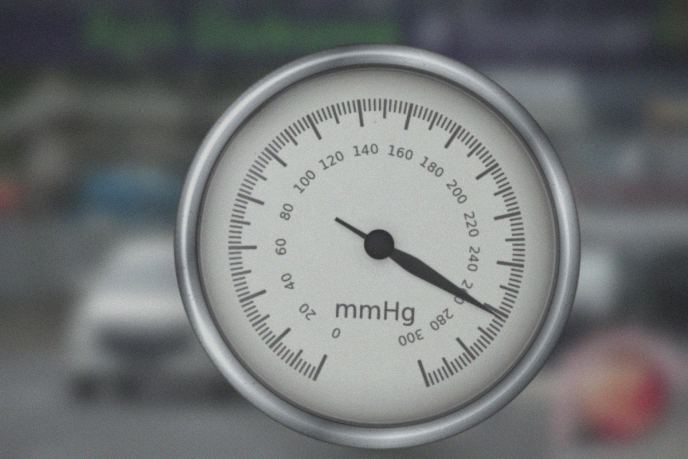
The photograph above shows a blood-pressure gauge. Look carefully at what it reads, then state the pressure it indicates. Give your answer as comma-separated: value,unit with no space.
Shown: 262,mmHg
